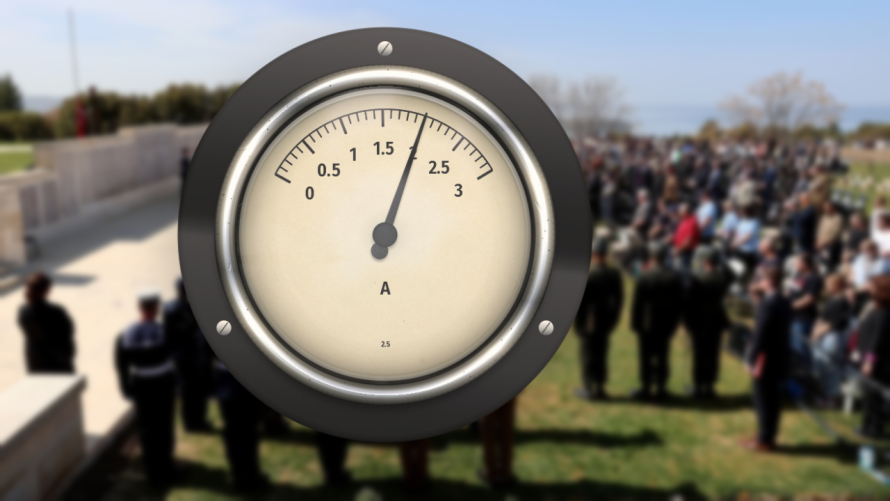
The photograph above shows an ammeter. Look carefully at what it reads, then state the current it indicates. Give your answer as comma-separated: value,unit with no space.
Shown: 2,A
